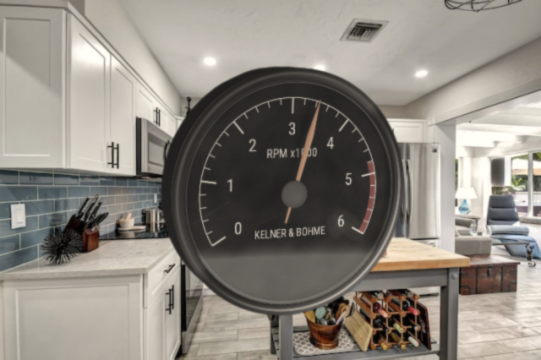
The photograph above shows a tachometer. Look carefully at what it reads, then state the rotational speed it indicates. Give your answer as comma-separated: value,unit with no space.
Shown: 3400,rpm
